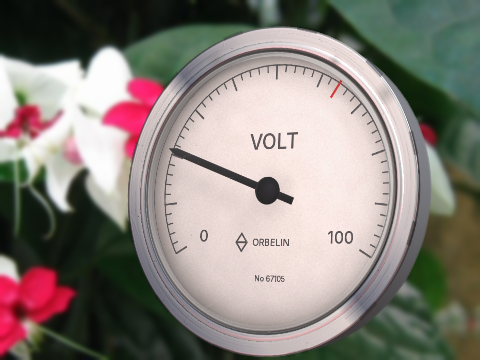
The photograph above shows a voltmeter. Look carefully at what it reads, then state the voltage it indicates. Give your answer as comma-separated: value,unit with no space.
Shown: 21,V
